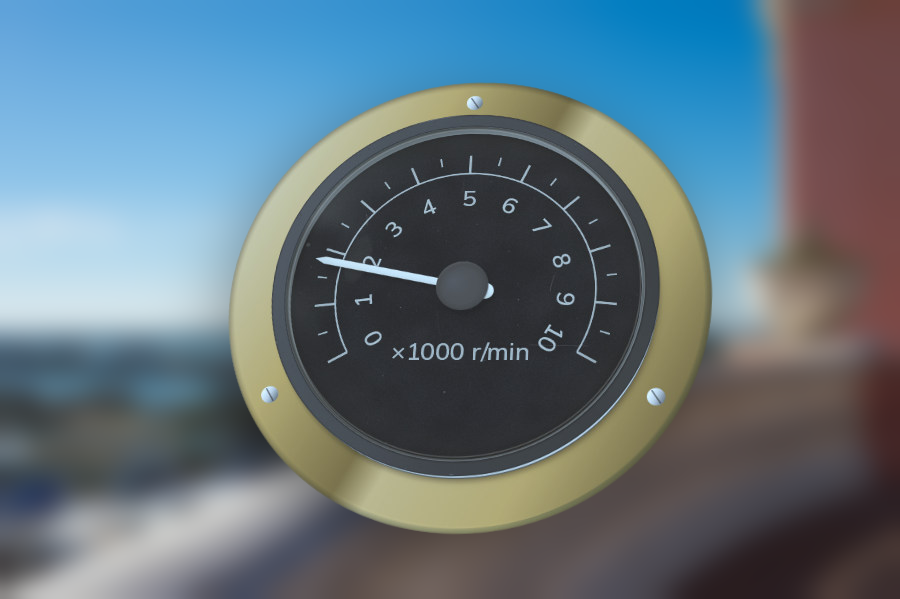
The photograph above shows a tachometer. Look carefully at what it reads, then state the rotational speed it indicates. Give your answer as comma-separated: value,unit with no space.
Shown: 1750,rpm
